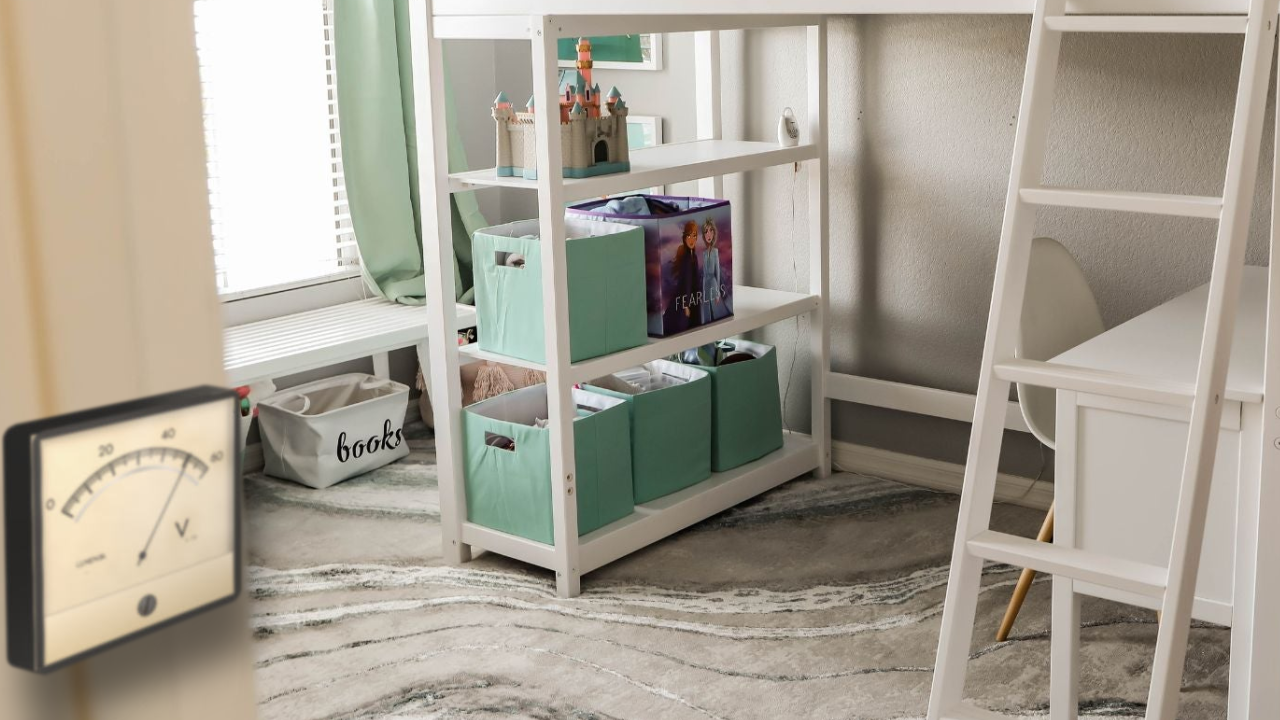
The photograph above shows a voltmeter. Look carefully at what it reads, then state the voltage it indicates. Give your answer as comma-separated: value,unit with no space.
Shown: 50,V
